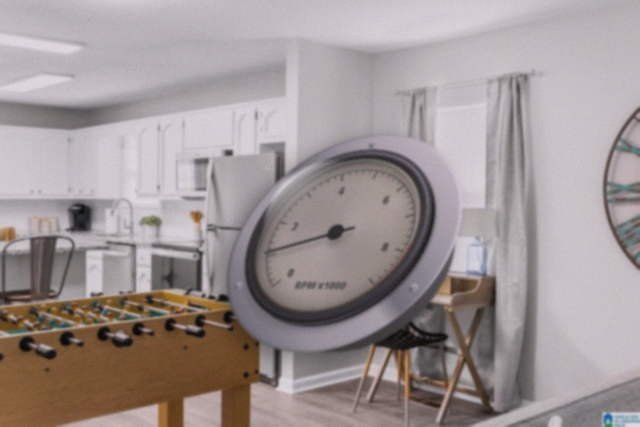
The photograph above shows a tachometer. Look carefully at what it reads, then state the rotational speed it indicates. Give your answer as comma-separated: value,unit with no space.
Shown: 1000,rpm
